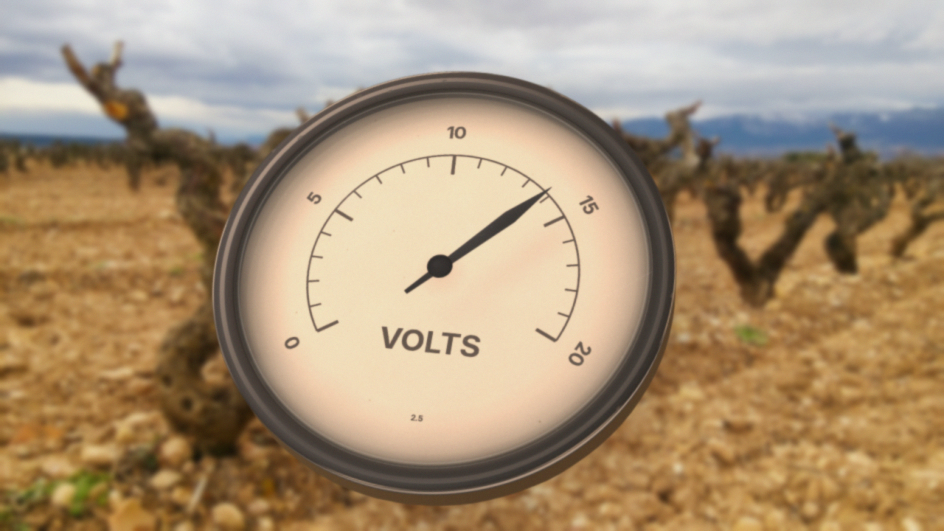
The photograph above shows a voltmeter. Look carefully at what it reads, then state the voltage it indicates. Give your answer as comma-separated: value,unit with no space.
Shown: 14,V
